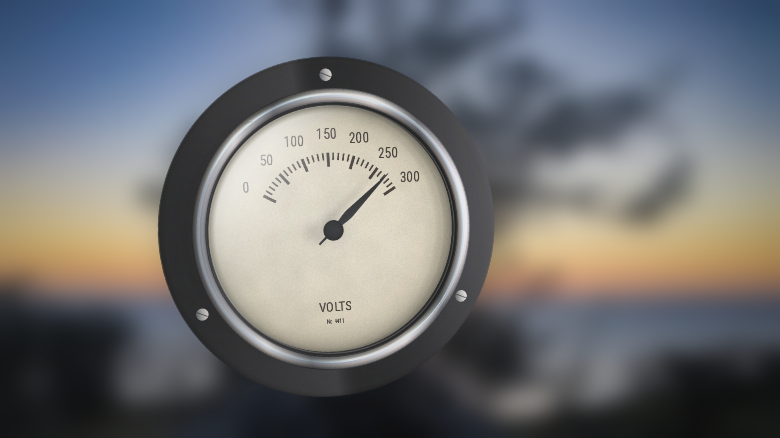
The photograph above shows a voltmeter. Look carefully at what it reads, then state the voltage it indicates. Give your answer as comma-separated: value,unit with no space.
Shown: 270,V
